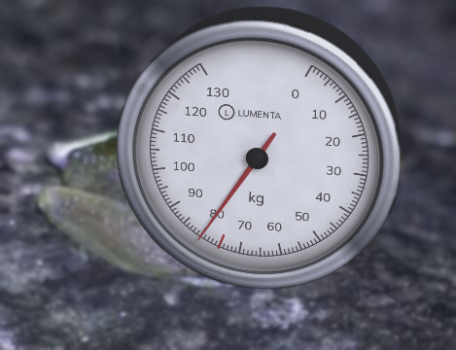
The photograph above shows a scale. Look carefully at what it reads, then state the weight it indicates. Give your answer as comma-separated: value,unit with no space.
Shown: 80,kg
